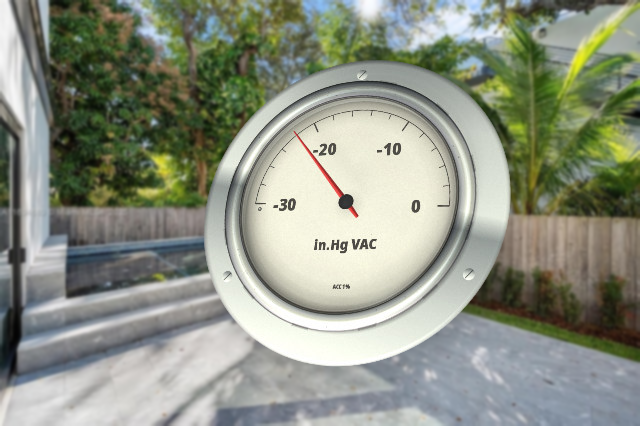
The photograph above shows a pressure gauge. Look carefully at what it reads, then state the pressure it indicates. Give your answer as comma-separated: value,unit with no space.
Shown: -22,inHg
